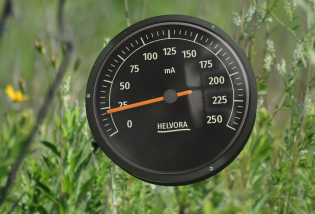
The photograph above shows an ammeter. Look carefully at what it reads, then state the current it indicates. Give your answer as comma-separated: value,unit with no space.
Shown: 20,mA
